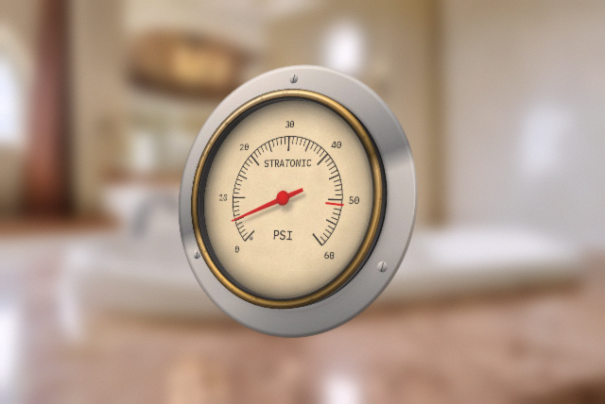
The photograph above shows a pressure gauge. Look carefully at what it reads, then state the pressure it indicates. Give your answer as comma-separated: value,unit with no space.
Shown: 5,psi
